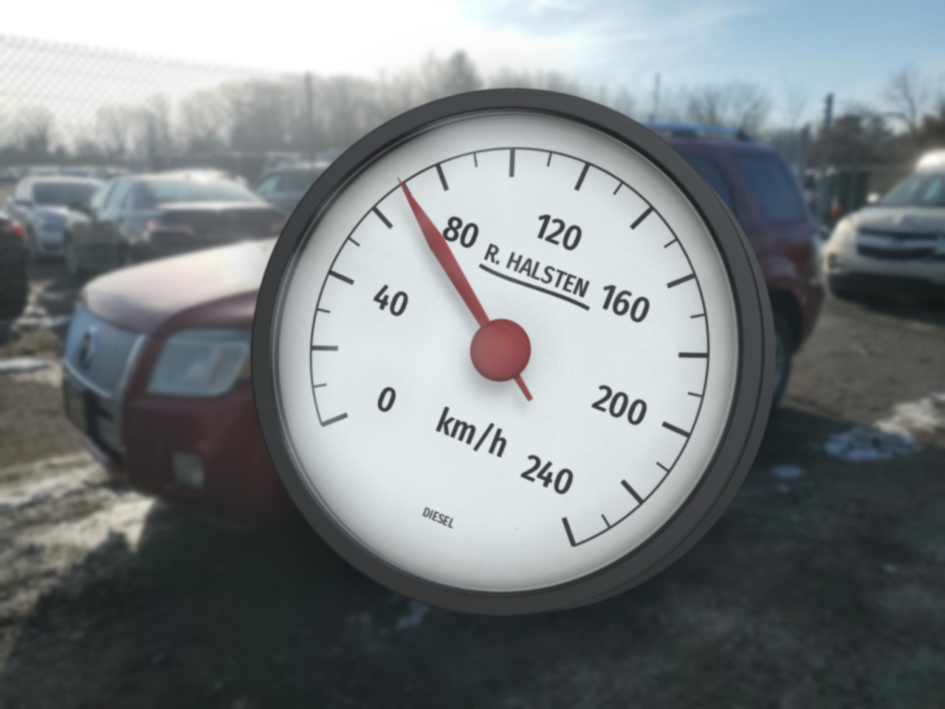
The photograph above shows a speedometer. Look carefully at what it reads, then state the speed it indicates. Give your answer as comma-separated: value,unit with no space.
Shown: 70,km/h
